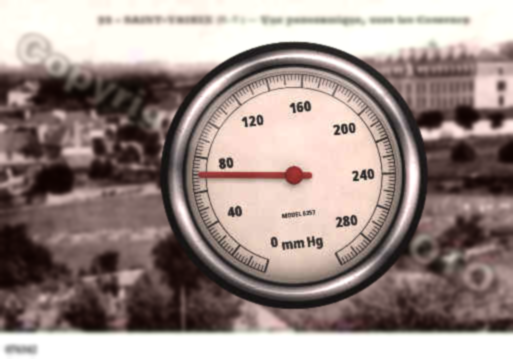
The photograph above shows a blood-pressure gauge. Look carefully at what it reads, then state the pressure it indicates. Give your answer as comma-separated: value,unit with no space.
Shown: 70,mmHg
